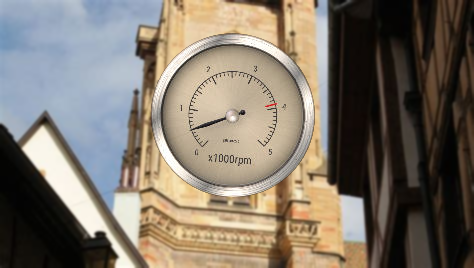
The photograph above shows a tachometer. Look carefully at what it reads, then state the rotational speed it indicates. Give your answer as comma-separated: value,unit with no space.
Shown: 500,rpm
